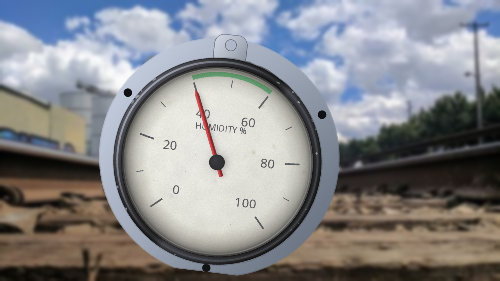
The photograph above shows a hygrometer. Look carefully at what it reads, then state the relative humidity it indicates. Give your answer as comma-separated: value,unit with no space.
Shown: 40,%
